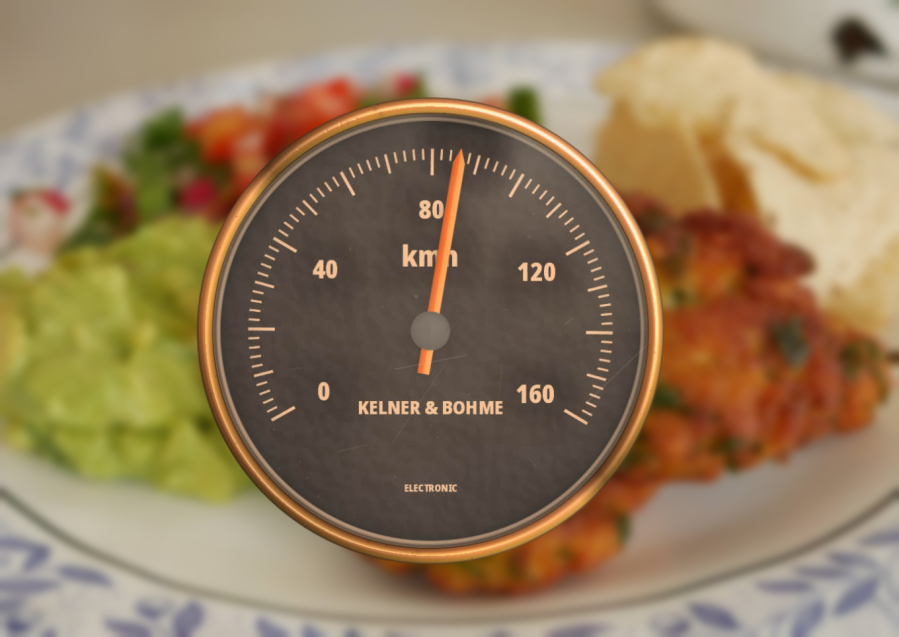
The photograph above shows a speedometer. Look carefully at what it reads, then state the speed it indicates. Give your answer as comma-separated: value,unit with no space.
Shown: 86,km/h
